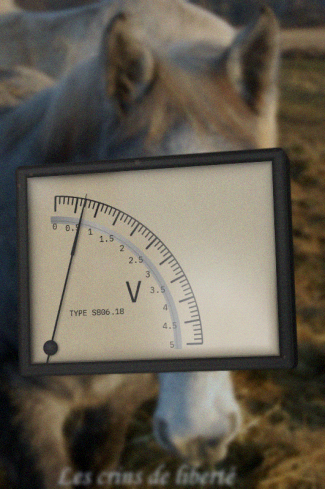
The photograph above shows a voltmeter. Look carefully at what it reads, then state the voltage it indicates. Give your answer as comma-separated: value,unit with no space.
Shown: 0.7,V
